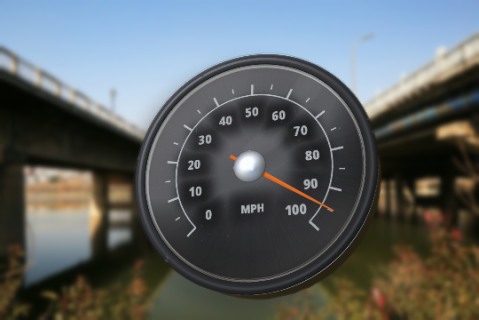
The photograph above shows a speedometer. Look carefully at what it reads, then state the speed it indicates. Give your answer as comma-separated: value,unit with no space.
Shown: 95,mph
